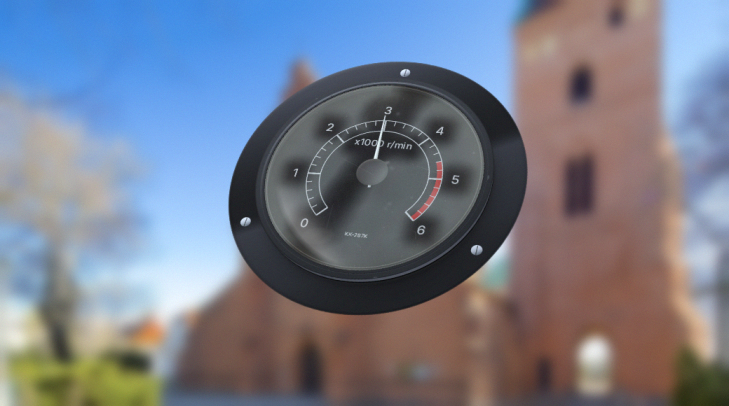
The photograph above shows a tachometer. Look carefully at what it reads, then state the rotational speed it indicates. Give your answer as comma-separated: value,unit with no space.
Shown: 3000,rpm
